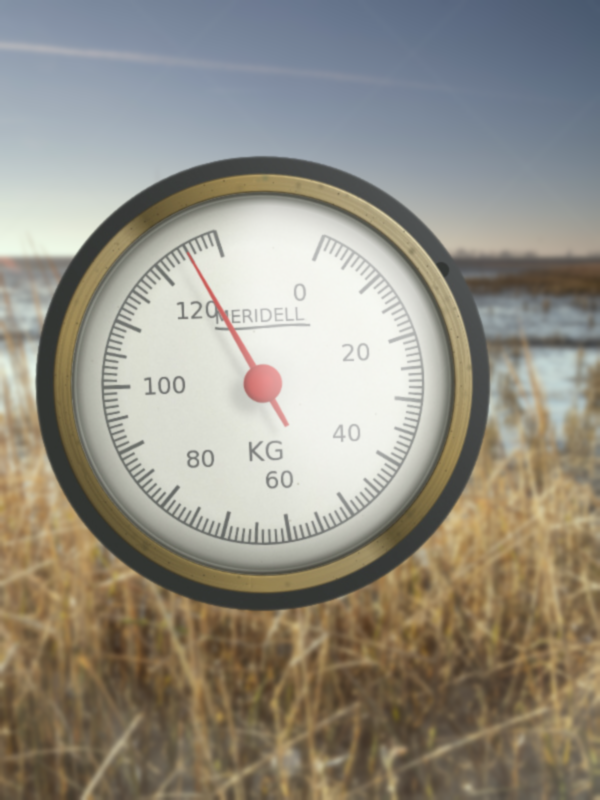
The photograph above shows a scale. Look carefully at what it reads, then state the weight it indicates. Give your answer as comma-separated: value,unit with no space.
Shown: 125,kg
